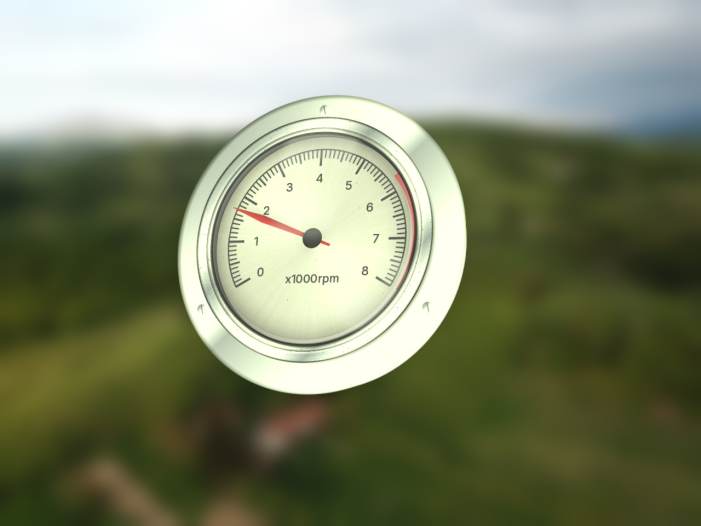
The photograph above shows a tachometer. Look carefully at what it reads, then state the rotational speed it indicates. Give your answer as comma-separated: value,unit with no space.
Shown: 1700,rpm
